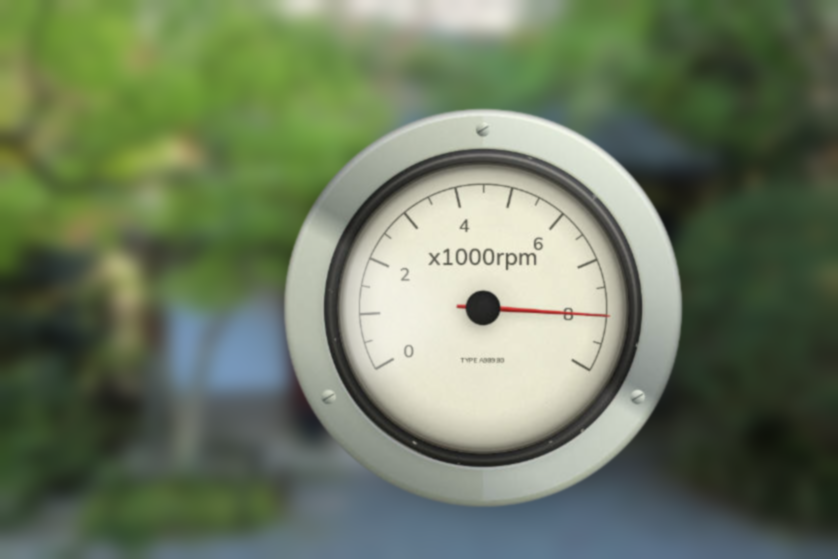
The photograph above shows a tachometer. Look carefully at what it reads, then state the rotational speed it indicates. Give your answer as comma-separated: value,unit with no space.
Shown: 8000,rpm
